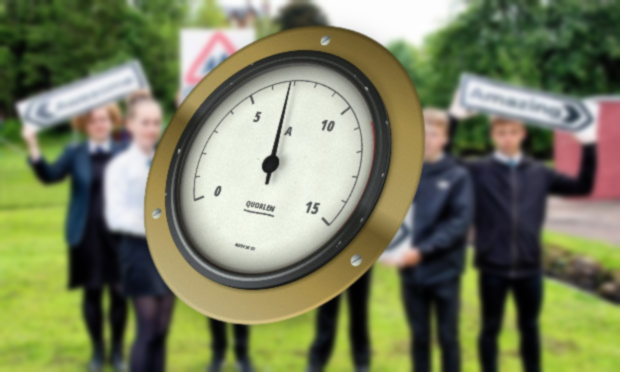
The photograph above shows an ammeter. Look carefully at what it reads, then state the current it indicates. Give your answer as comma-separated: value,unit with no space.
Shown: 7,A
